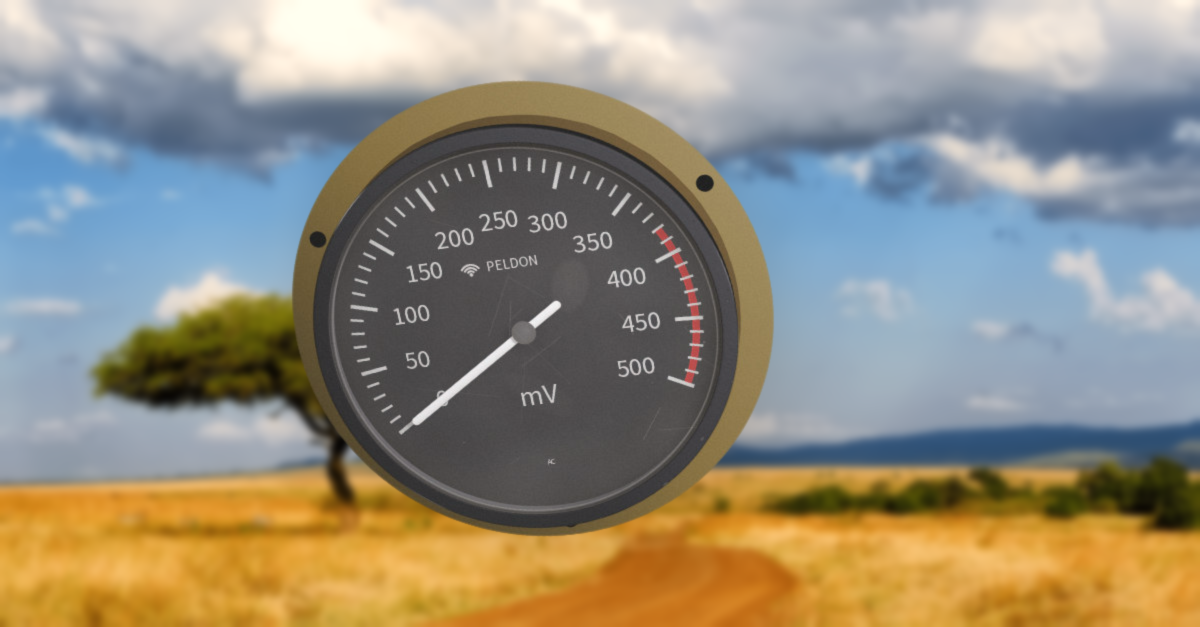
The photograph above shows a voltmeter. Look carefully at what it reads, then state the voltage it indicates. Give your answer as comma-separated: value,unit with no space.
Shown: 0,mV
